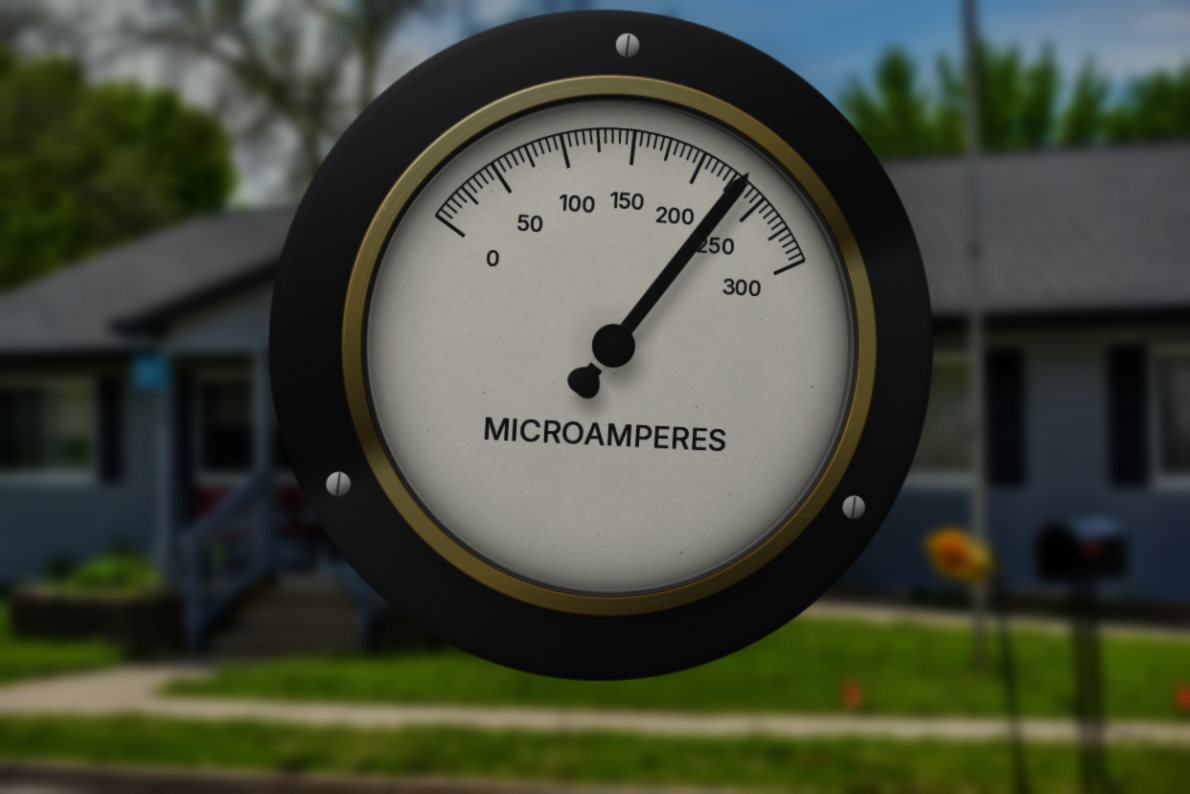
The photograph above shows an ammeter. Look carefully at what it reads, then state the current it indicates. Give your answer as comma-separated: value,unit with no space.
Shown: 230,µA
